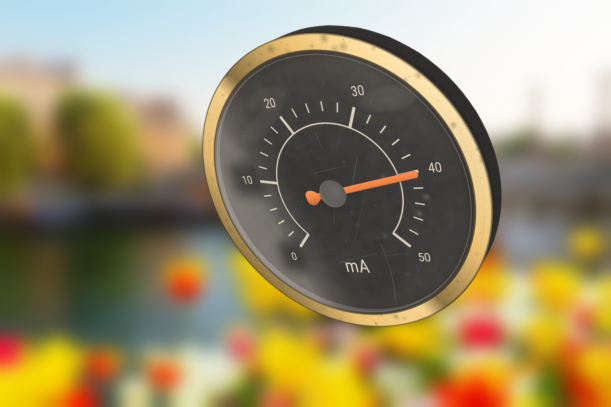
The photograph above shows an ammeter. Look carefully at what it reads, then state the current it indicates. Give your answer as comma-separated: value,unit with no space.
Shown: 40,mA
